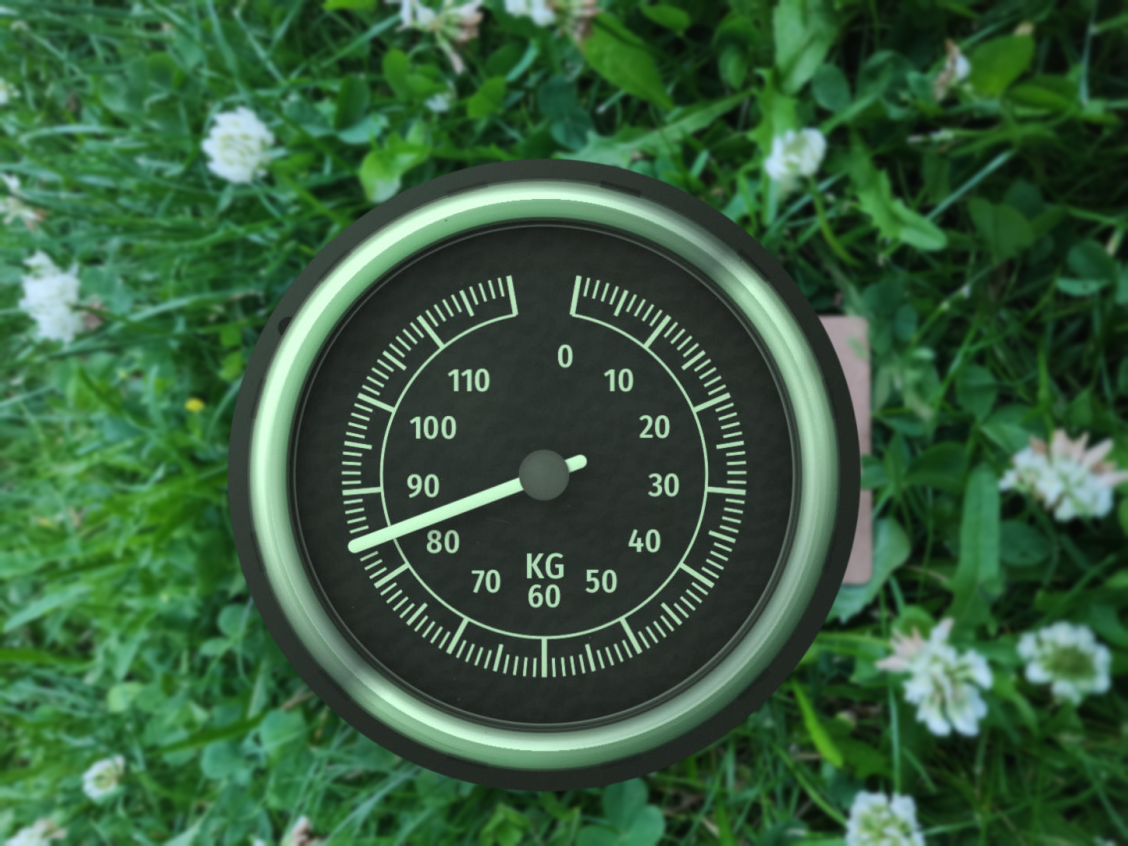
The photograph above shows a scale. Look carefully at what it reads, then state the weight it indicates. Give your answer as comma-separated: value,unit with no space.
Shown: 84.5,kg
